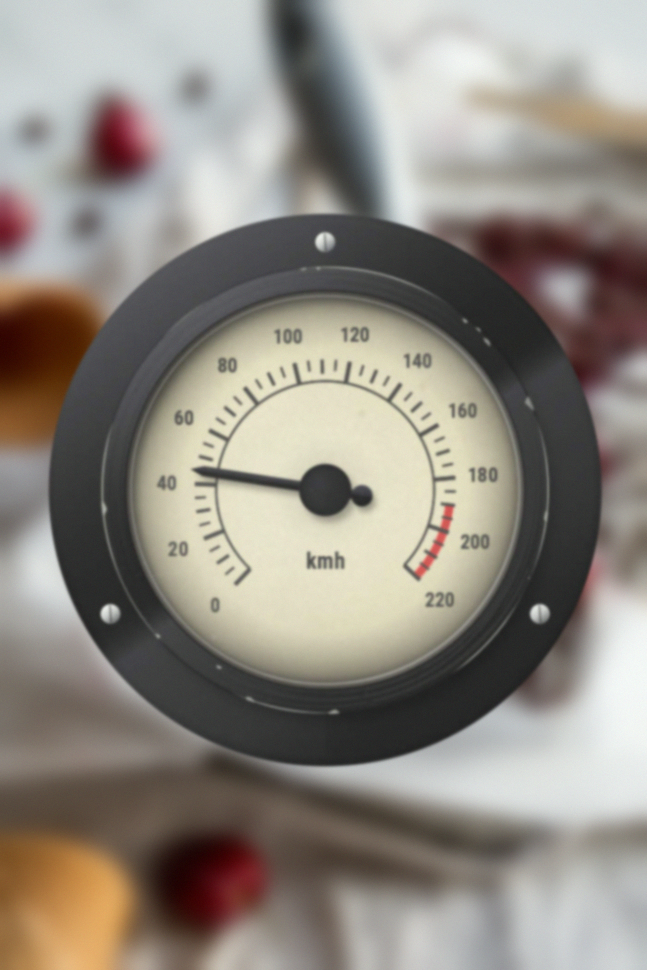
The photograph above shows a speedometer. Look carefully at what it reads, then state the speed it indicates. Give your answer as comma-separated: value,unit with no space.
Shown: 45,km/h
